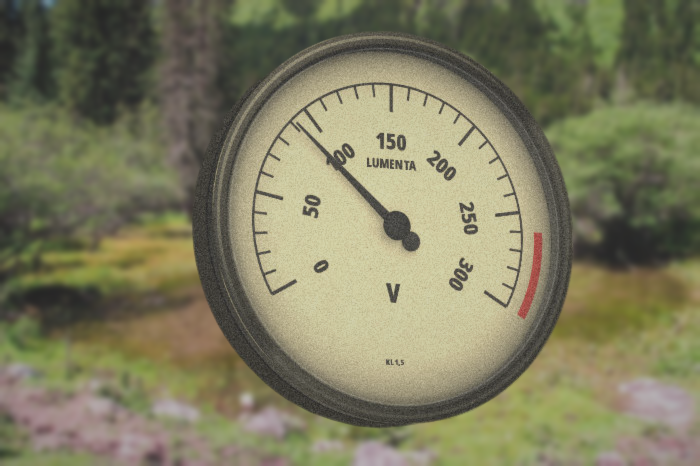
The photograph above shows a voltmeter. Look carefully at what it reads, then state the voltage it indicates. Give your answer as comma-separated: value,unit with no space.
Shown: 90,V
